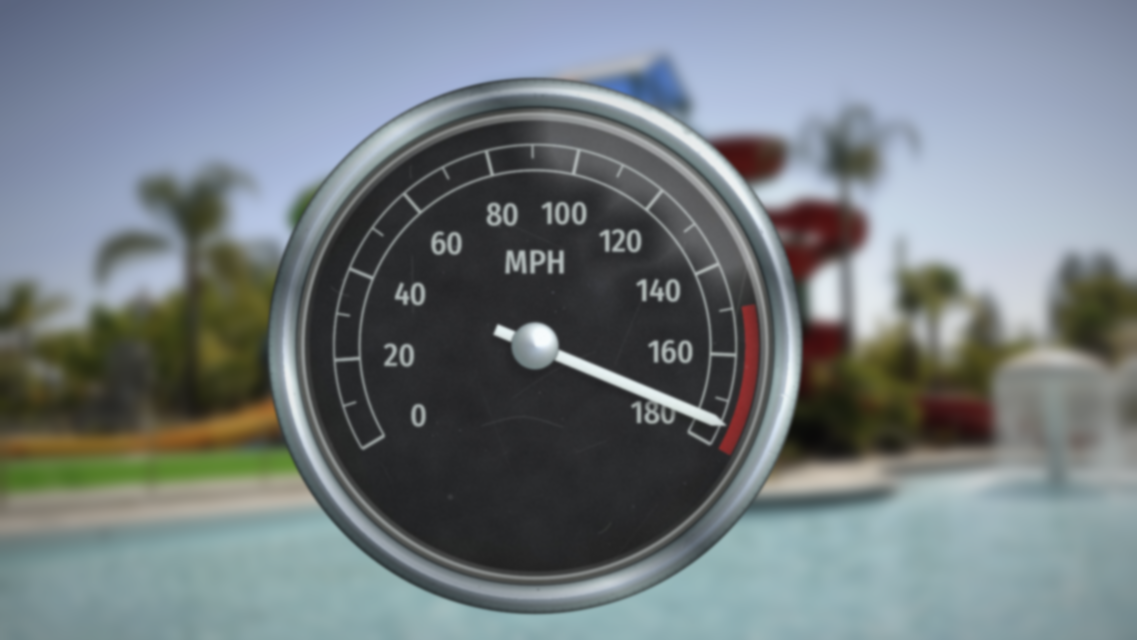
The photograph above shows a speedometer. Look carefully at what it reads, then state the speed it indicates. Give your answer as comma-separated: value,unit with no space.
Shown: 175,mph
